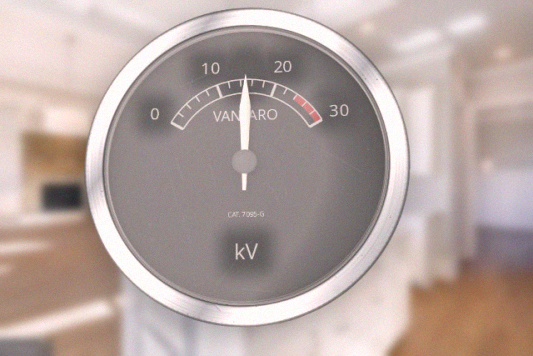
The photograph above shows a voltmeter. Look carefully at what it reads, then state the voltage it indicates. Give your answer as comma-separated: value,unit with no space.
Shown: 15,kV
